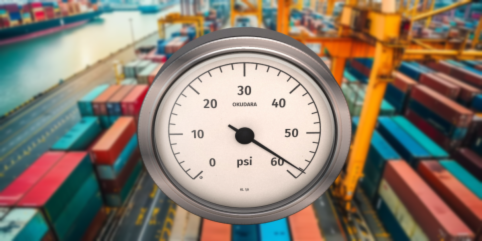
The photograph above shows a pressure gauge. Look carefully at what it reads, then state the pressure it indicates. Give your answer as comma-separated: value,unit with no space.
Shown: 58,psi
